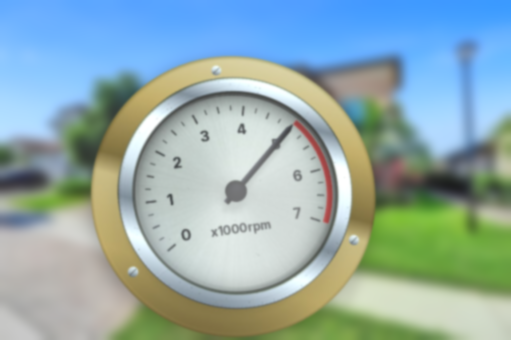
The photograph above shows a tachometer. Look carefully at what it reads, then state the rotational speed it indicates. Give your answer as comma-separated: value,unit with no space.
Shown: 5000,rpm
